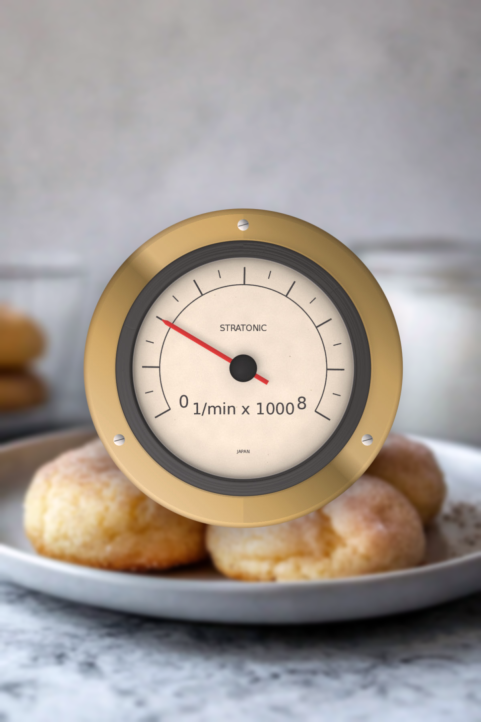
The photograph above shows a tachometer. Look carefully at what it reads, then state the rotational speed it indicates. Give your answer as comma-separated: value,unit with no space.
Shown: 2000,rpm
